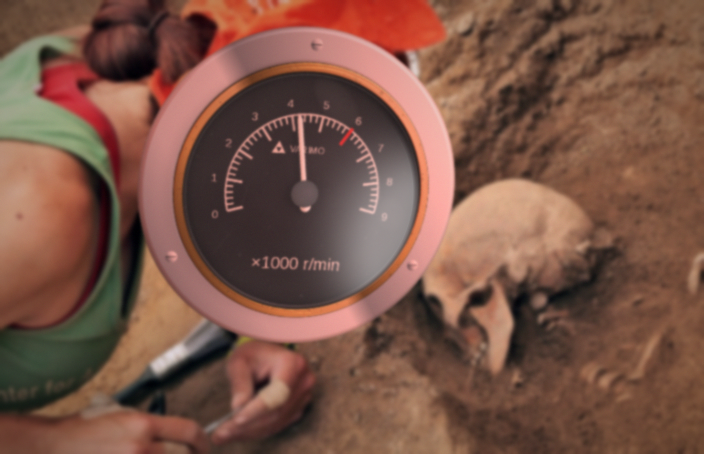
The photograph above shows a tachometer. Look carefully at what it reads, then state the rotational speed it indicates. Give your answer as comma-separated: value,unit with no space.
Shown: 4200,rpm
